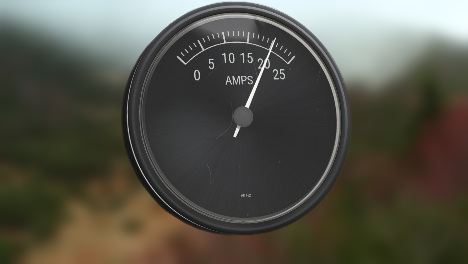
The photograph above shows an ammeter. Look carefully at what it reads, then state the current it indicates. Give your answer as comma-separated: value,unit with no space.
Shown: 20,A
